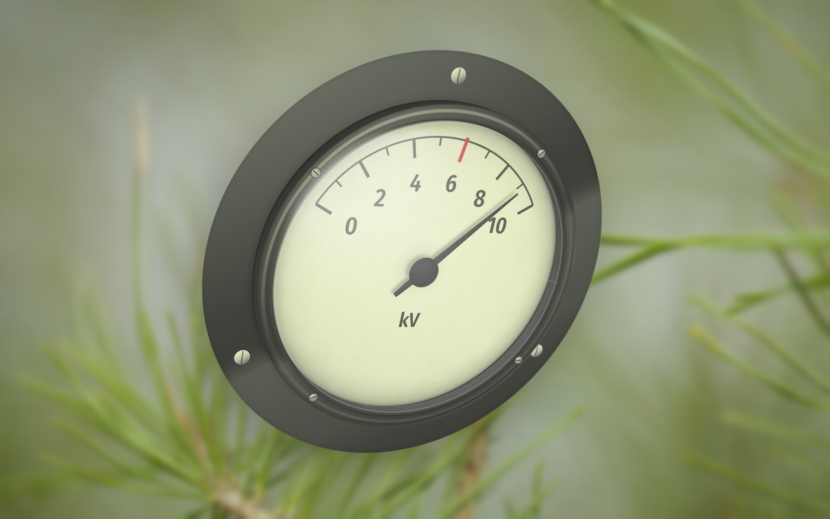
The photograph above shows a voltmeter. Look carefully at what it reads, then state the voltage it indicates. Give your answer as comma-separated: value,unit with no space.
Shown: 9,kV
